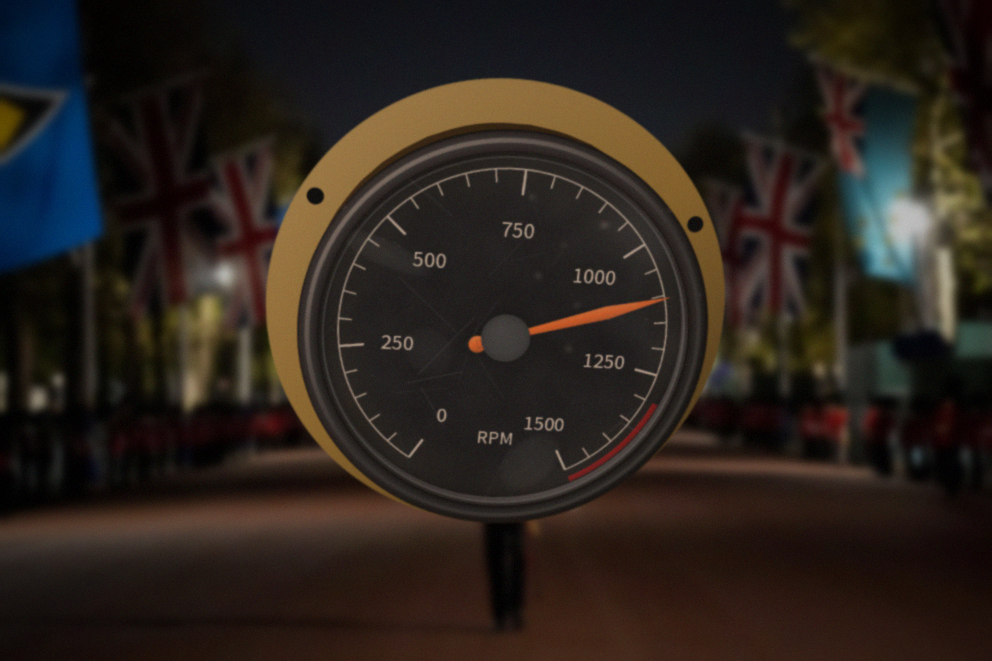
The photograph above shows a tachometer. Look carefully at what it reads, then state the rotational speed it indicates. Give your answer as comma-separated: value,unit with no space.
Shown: 1100,rpm
